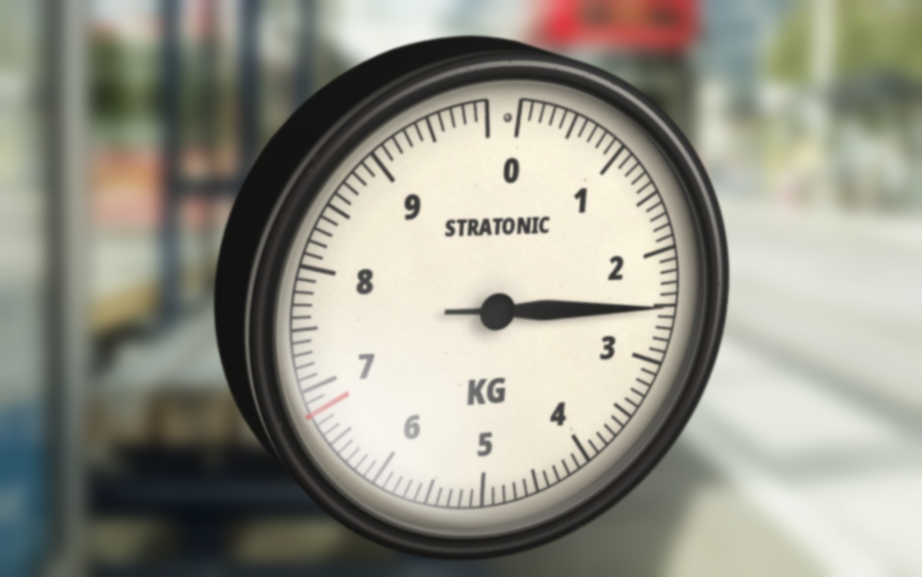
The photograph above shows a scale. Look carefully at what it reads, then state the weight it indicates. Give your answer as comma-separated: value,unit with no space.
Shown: 2.5,kg
